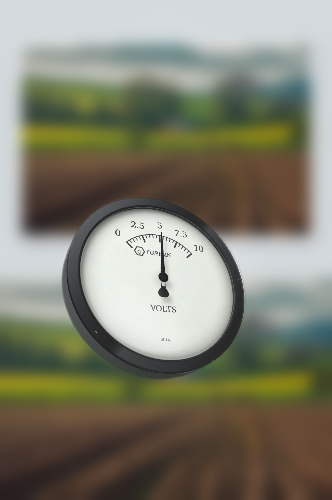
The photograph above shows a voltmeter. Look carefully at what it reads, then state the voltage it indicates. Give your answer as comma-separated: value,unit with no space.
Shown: 5,V
